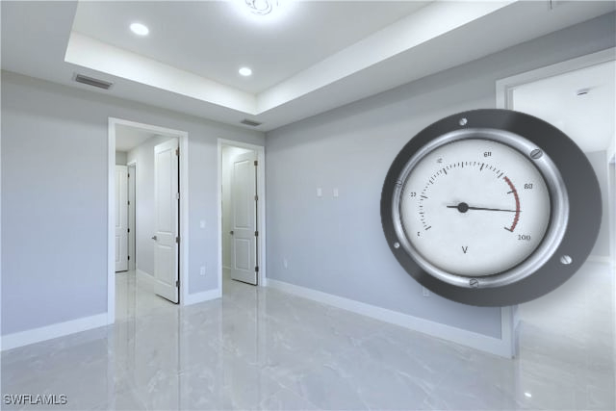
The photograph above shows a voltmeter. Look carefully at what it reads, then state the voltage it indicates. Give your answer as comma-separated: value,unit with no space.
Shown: 90,V
